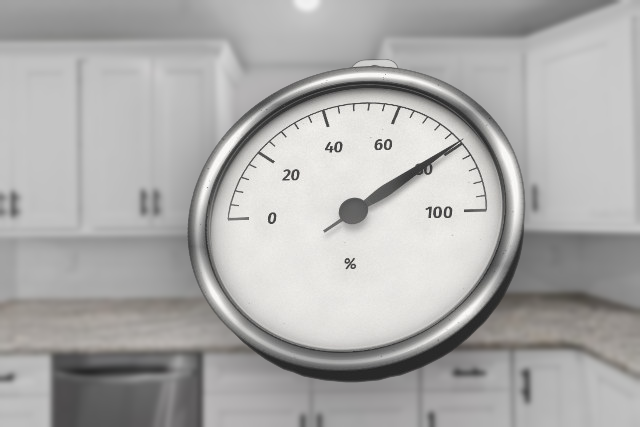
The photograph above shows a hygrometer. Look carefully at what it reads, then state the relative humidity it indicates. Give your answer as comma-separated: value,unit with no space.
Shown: 80,%
